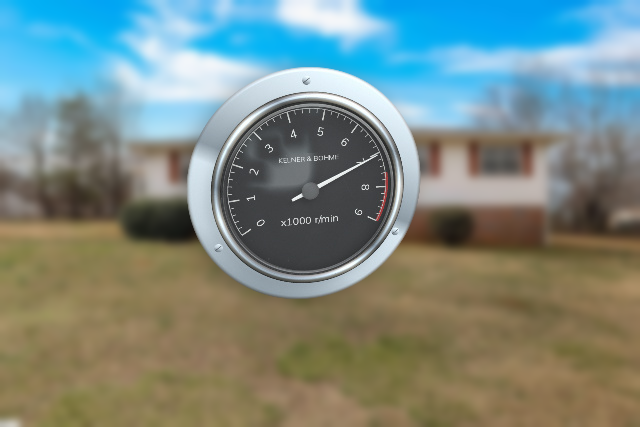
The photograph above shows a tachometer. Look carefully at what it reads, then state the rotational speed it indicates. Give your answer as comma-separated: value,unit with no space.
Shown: 7000,rpm
